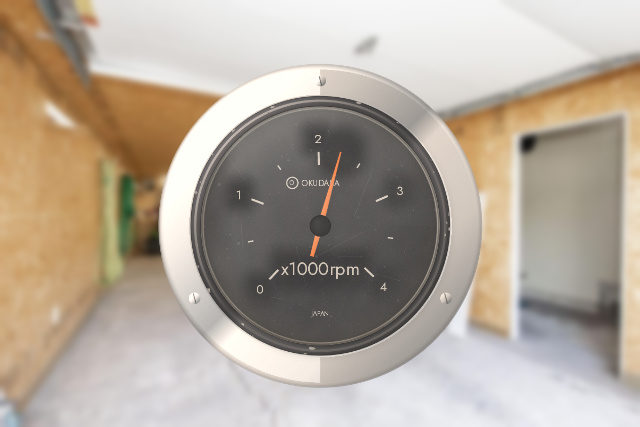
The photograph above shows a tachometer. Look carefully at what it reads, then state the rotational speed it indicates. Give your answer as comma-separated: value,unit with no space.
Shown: 2250,rpm
